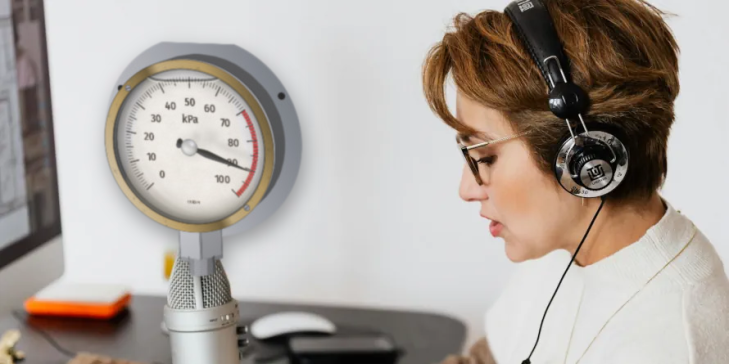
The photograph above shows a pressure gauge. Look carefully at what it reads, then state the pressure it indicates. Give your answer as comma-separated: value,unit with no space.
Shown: 90,kPa
